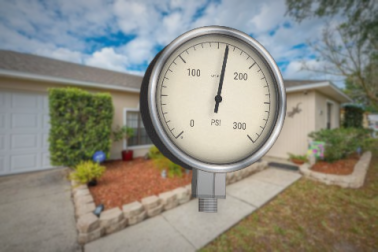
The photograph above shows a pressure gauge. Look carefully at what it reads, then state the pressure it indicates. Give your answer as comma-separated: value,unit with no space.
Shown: 160,psi
